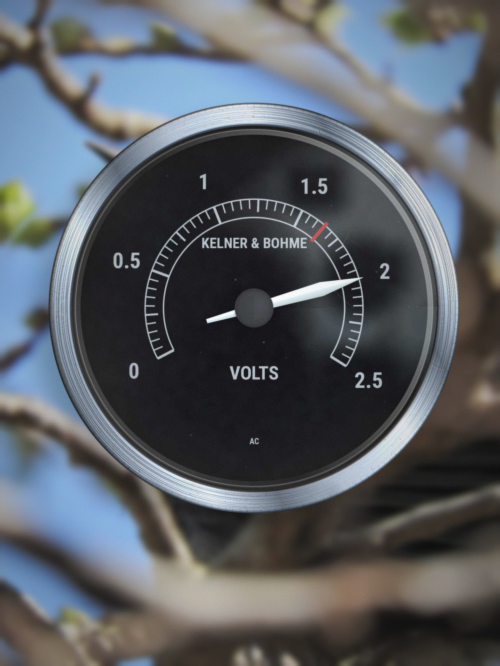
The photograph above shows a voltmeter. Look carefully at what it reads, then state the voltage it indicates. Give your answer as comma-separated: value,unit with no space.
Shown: 2,V
